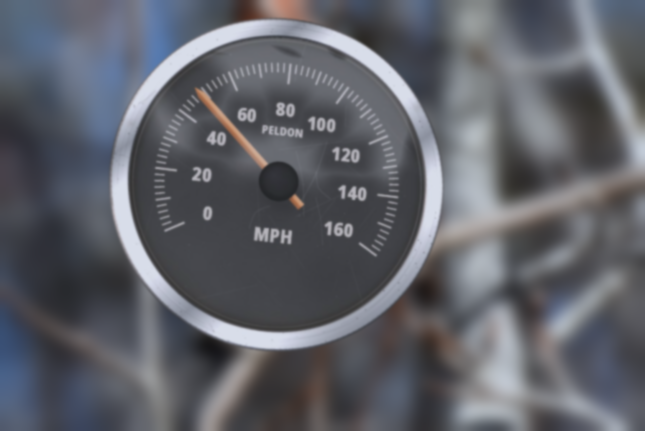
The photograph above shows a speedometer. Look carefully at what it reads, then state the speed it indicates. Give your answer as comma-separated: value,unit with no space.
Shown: 48,mph
